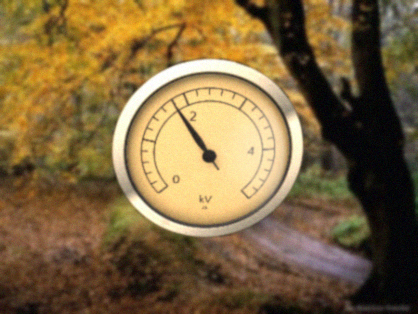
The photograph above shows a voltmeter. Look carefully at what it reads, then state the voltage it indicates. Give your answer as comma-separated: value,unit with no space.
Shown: 1.8,kV
